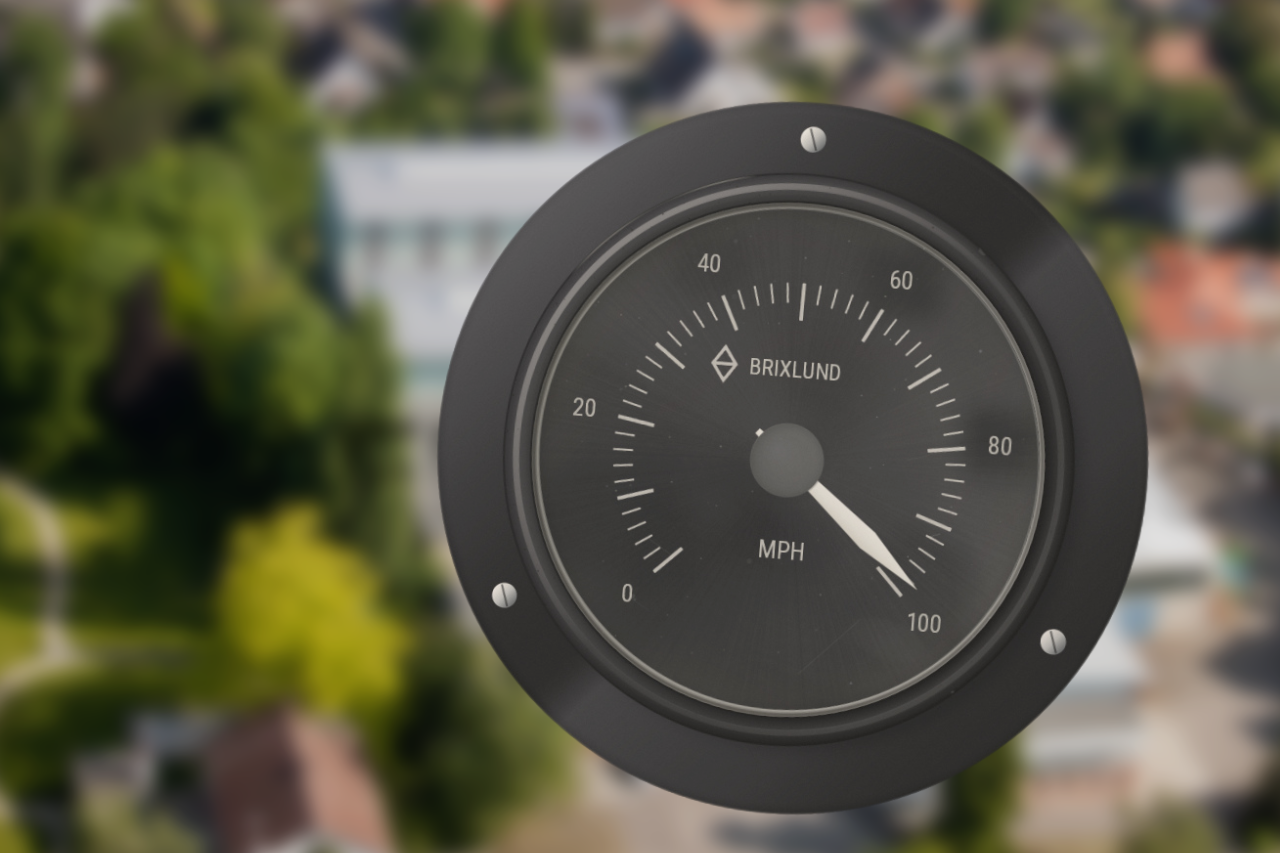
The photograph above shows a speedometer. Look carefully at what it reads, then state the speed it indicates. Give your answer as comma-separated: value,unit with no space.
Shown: 98,mph
